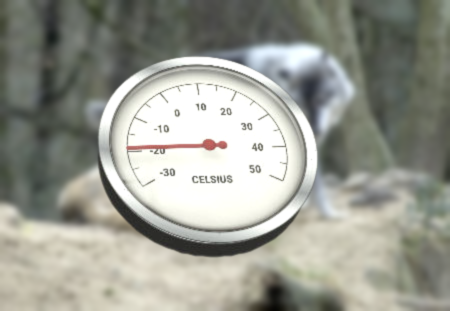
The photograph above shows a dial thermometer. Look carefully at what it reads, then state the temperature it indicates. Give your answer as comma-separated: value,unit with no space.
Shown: -20,°C
